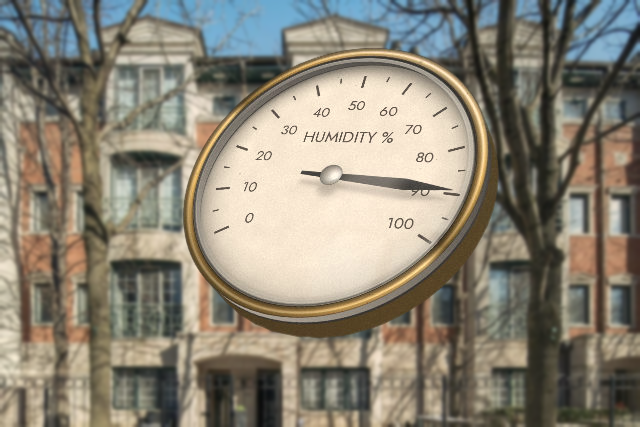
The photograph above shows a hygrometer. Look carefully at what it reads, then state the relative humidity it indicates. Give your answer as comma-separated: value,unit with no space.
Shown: 90,%
